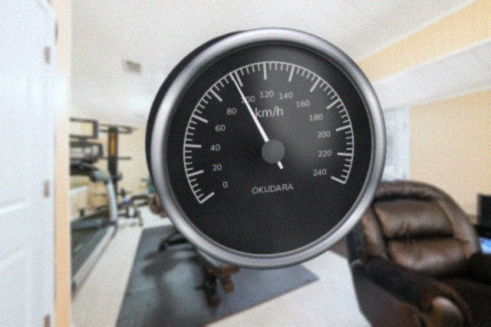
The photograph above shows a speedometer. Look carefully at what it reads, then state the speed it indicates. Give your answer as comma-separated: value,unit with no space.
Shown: 96,km/h
